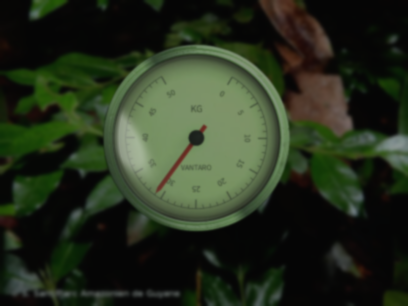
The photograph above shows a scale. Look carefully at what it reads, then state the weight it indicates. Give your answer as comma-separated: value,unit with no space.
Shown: 31,kg
